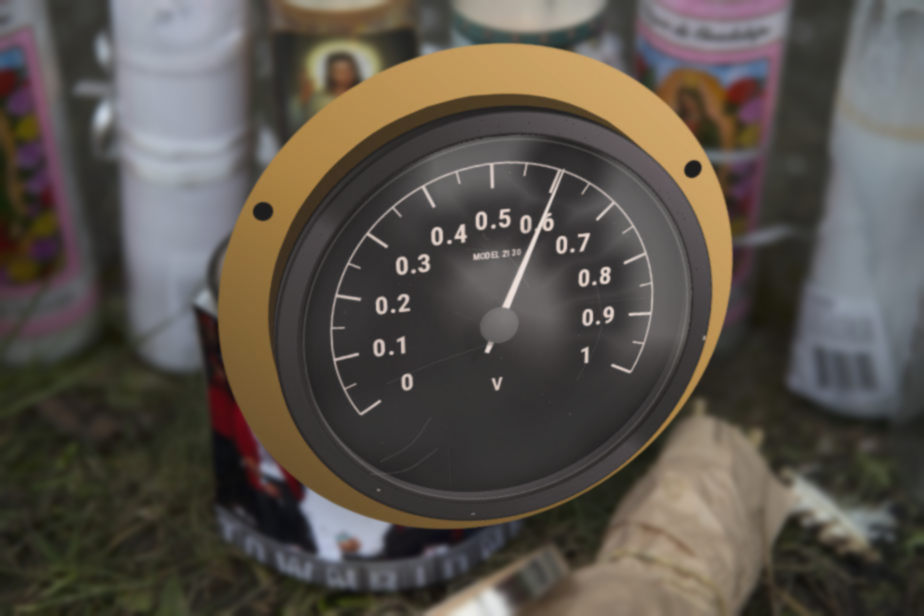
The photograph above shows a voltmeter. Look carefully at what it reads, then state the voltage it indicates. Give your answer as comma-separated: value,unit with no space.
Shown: 0.6,V
